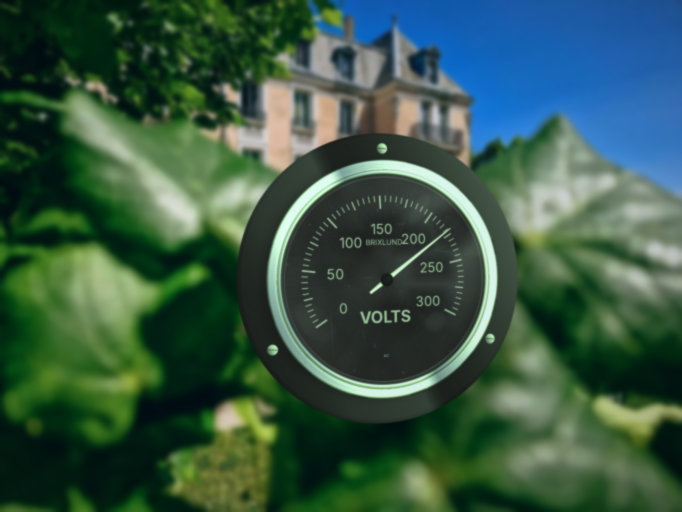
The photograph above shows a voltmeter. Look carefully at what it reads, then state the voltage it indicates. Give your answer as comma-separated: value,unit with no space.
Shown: 220,V
